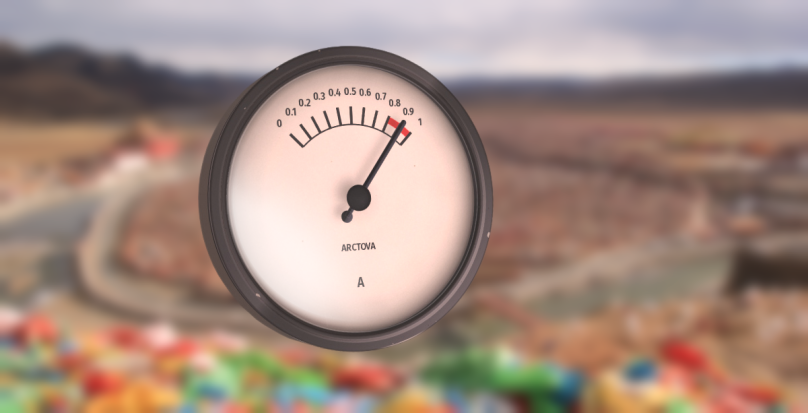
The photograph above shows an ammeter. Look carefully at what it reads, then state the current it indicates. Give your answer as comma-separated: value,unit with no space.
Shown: 0.9,A
